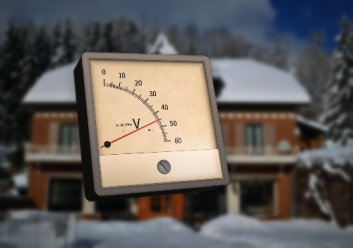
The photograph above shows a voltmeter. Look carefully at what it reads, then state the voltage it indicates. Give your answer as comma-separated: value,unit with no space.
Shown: 45,V
